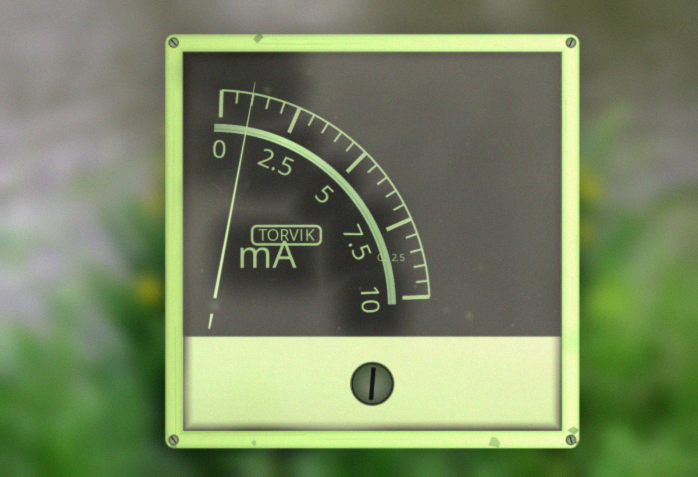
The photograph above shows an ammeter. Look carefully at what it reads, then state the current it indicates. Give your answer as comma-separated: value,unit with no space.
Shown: 1,mA
